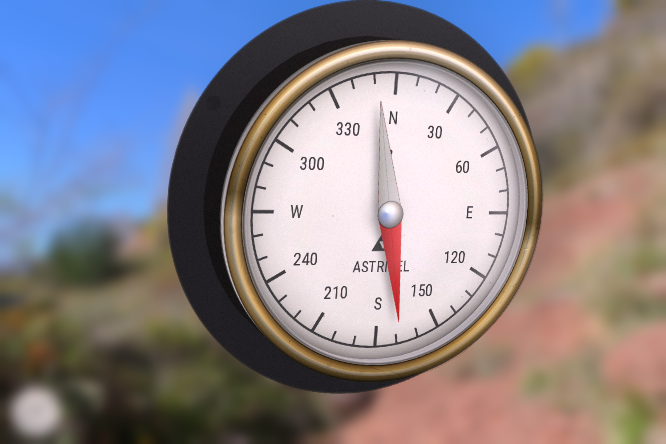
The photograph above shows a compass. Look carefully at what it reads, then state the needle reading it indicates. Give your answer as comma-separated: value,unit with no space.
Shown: 170,°
